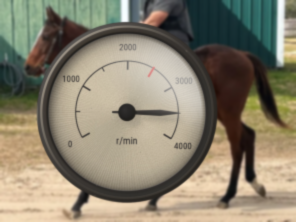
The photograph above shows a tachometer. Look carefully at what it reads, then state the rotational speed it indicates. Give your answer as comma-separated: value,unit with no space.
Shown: 3500,rpm
